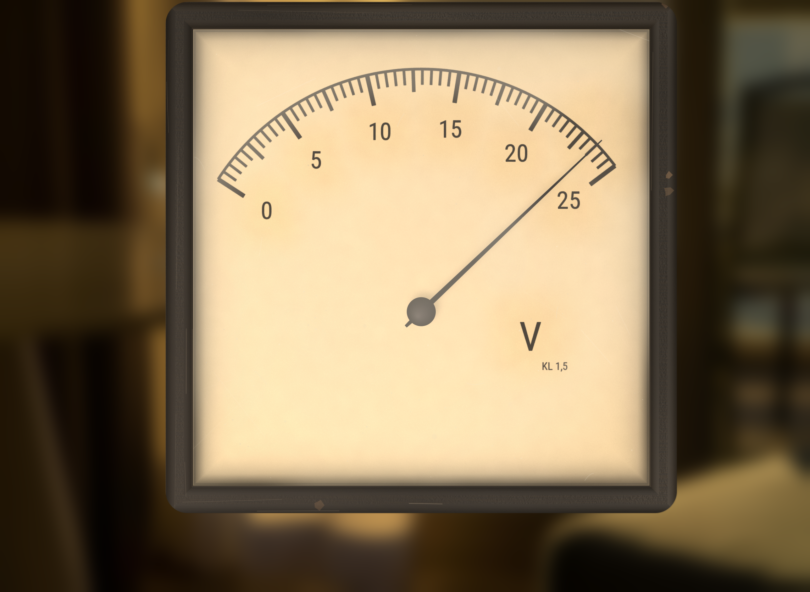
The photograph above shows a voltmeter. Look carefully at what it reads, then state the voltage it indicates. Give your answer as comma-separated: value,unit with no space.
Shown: 23.5,V
